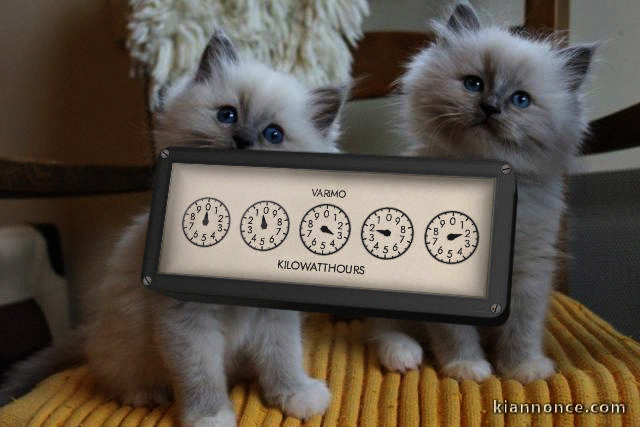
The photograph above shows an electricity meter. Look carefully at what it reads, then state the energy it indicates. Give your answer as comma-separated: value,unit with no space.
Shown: 322,kWh
